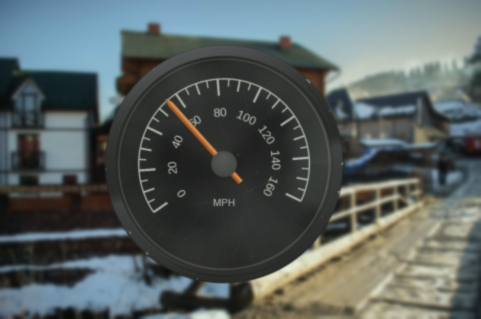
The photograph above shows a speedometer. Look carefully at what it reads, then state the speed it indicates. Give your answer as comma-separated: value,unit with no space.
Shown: 55,mph
